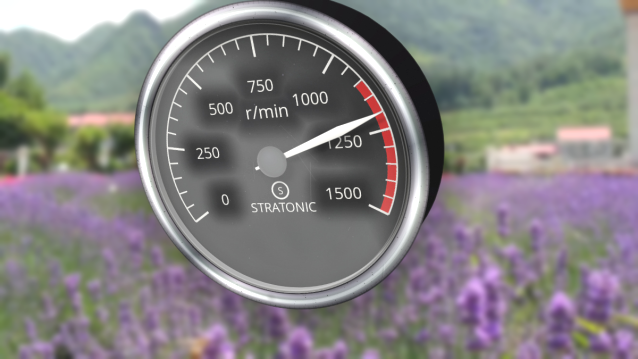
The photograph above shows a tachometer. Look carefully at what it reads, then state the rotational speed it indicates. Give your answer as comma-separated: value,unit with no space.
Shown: 1200,rpm
